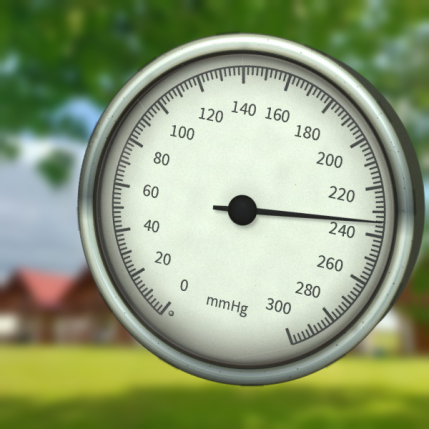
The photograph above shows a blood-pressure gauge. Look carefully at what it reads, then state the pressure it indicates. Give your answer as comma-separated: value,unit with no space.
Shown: 234,mmHg
